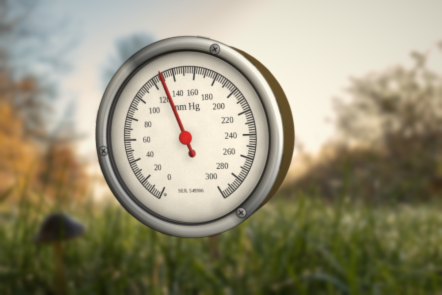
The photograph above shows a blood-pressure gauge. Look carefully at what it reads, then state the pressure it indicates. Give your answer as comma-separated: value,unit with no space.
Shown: 130,mmHg
